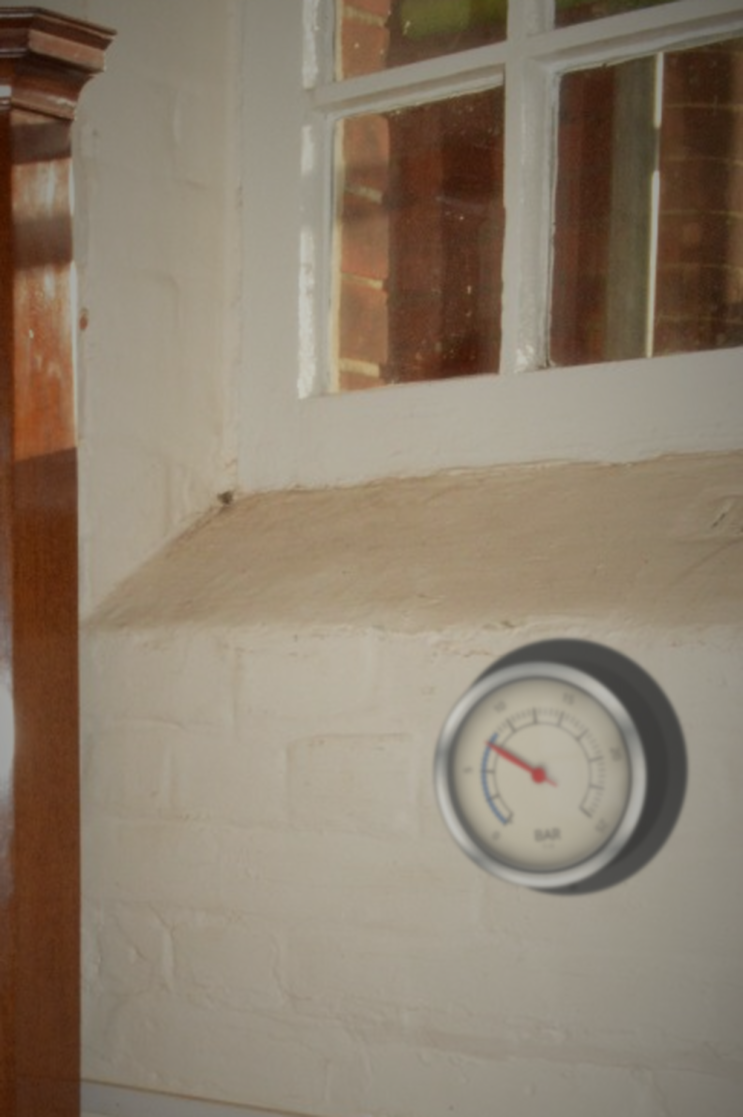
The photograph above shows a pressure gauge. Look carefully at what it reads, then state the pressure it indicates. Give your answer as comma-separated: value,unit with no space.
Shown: 7.5,bar
